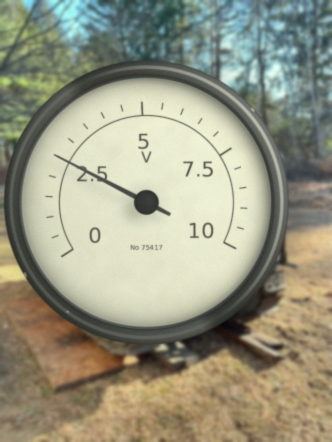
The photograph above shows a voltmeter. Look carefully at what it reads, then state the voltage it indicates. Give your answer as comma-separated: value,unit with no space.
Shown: 2.5,V
